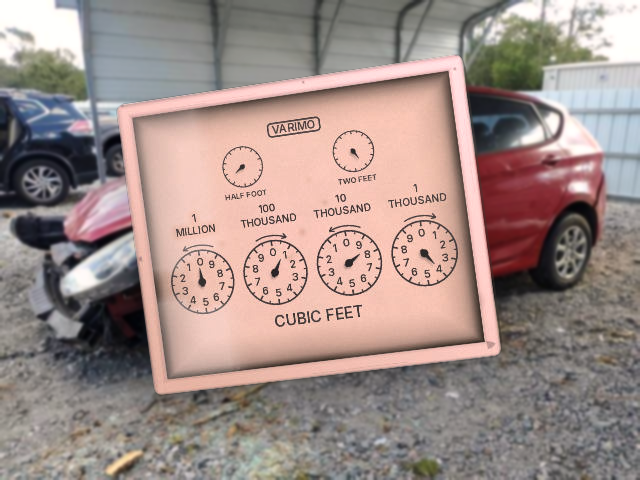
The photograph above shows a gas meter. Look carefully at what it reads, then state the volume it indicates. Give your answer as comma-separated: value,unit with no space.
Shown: 8400,ft³
